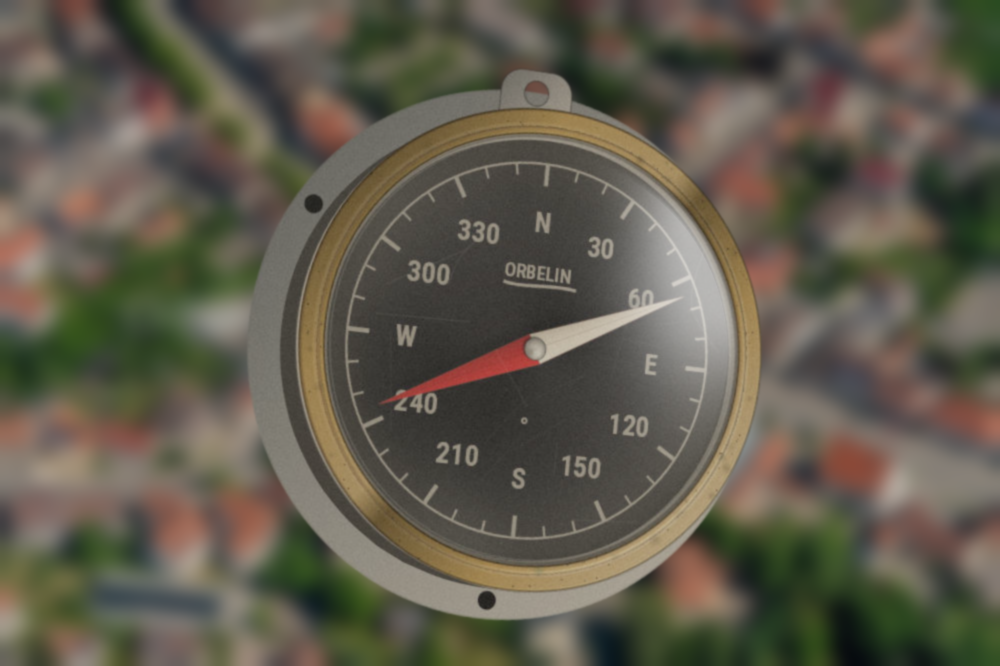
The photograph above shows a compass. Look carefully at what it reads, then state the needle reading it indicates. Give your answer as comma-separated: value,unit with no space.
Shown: 245,°
